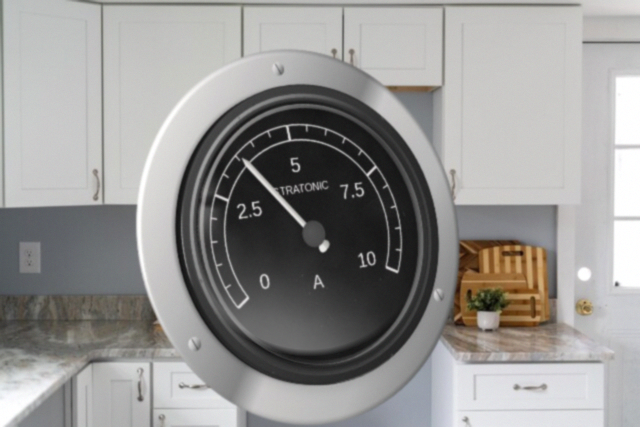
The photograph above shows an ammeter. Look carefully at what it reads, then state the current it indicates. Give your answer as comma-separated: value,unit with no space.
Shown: 3.5,A
